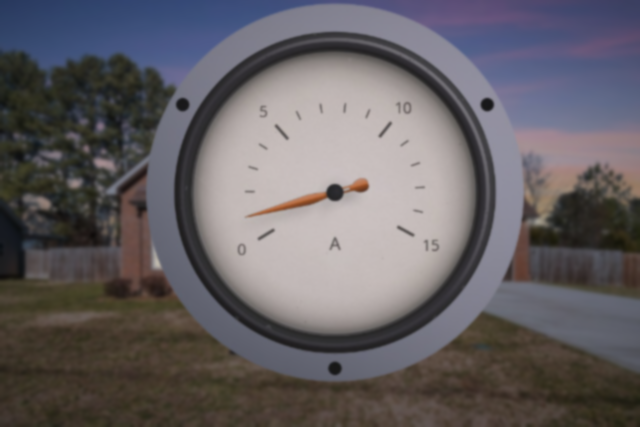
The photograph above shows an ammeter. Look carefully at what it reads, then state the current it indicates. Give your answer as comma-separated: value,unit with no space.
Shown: 1,A
